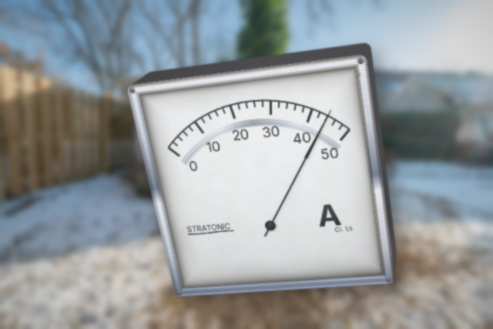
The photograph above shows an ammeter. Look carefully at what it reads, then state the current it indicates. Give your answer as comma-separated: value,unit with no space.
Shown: 44,A
